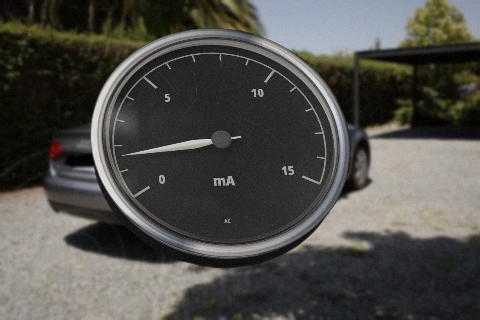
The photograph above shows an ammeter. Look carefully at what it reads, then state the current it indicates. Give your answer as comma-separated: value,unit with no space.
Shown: 1.5,mA
